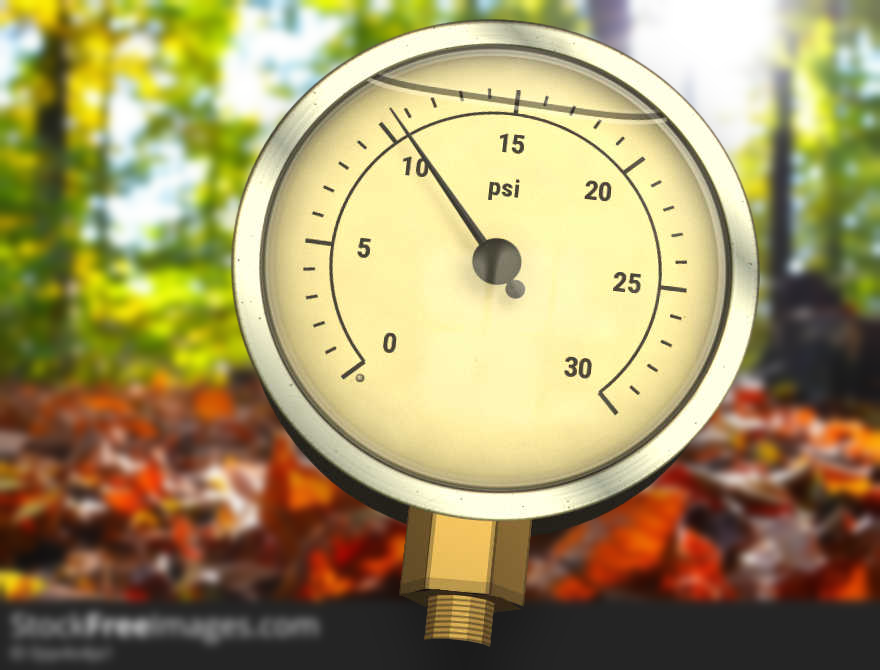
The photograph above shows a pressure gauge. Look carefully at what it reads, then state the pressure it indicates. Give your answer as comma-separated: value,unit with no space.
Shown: 10.5,psi
